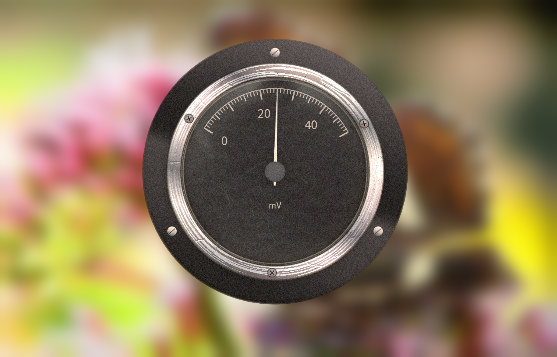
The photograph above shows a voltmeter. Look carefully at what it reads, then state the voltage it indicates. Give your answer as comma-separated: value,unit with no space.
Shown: 25,mV
